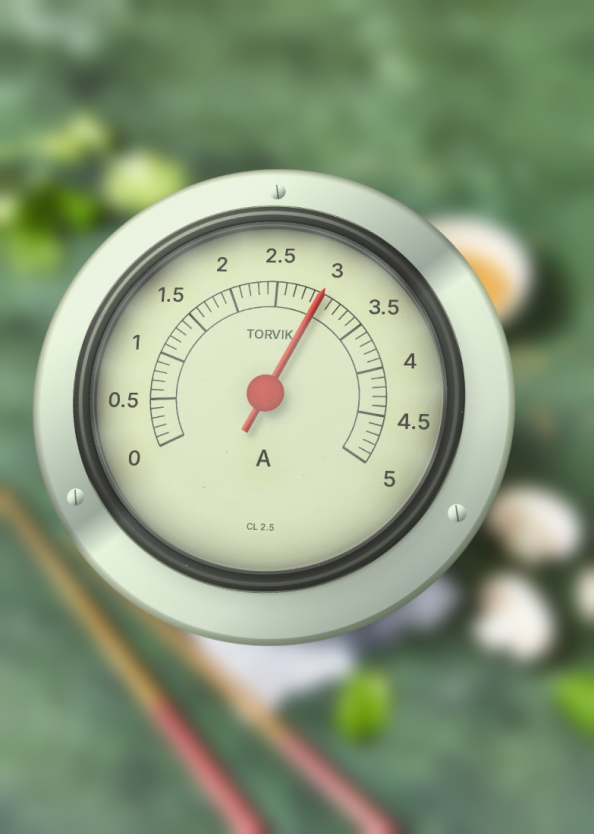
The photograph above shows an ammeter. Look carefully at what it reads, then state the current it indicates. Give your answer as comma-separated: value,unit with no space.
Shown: 3,A
